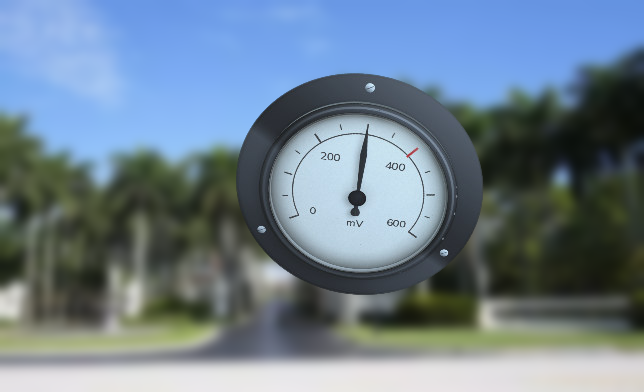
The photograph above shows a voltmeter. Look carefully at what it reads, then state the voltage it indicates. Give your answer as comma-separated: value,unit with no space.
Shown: 300,mV
